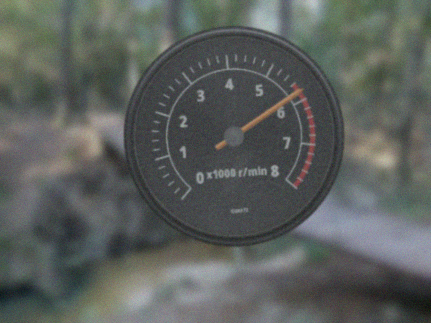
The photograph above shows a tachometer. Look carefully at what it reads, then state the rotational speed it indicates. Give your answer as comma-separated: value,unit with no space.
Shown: 5800,rpm
